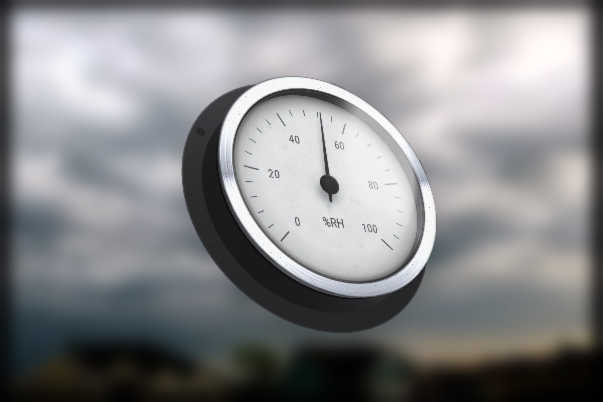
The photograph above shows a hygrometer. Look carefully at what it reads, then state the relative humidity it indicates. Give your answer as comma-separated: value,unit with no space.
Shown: 52,%
